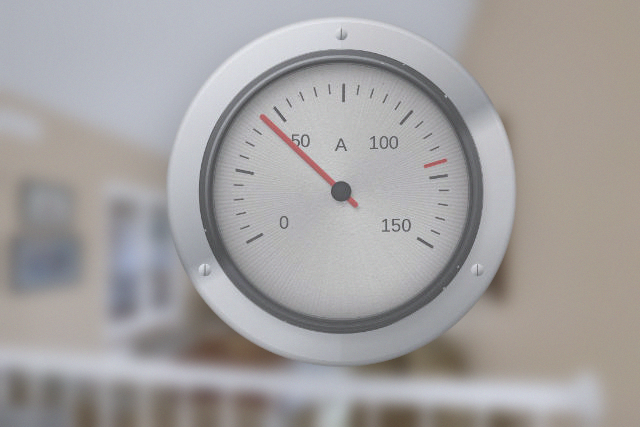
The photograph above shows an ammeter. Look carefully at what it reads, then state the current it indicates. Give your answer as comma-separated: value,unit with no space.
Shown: 45,A
